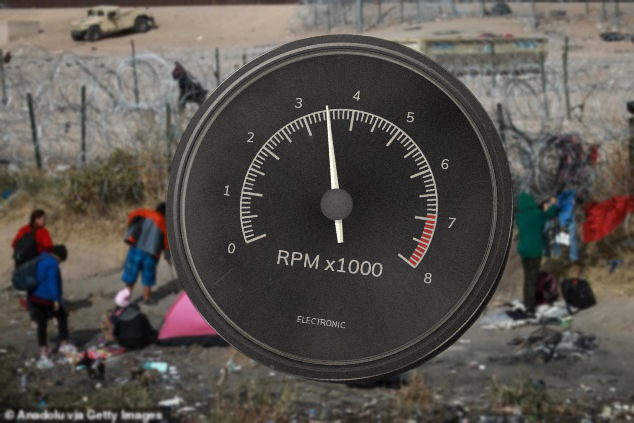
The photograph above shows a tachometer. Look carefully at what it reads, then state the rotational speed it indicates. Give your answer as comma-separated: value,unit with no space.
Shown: 3500,rpm
